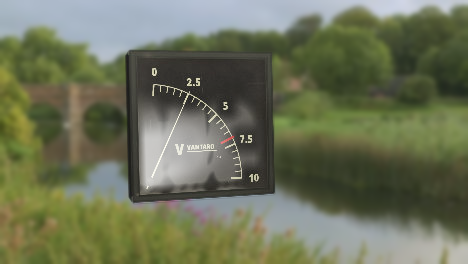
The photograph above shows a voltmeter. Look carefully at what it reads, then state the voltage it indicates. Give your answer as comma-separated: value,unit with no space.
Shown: 2.5,V
